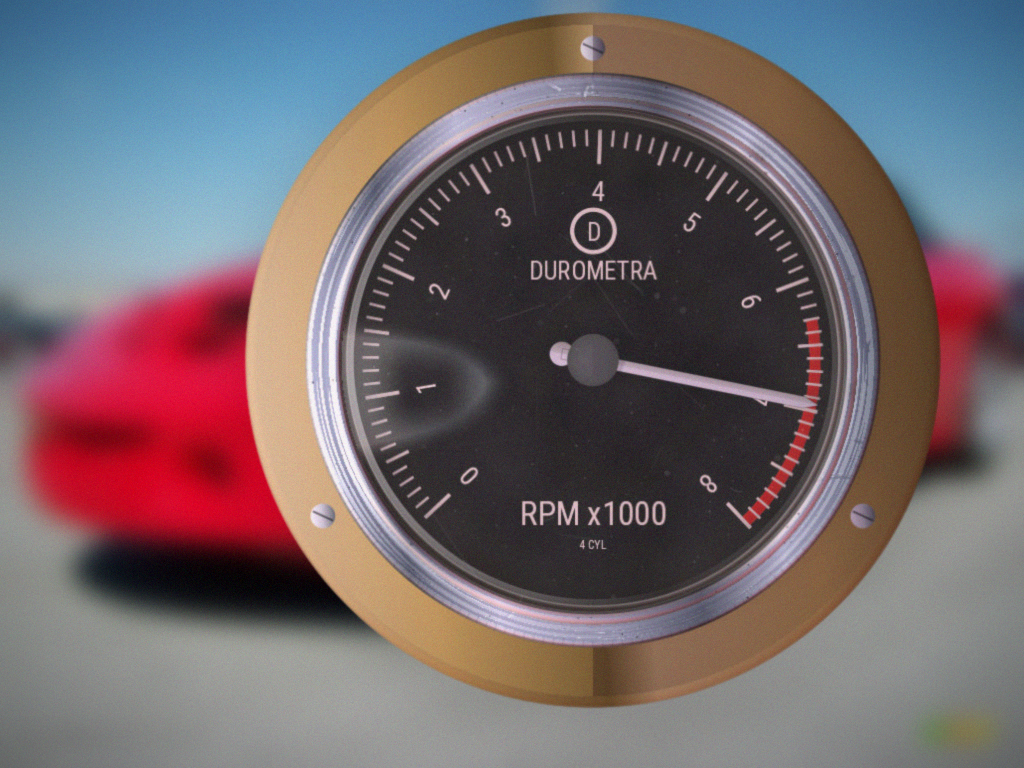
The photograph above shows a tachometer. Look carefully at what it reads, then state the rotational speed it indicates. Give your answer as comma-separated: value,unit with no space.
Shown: 6950,rpm
